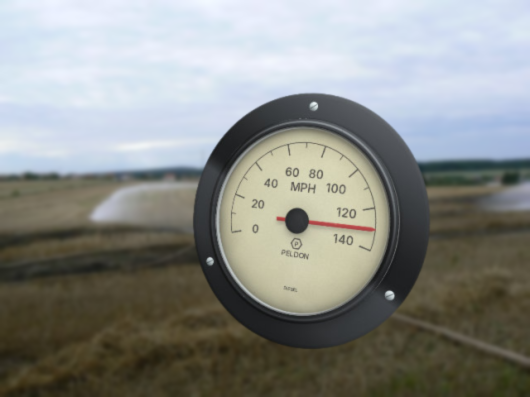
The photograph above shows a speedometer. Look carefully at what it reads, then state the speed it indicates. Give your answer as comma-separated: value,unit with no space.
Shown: 130,mph
